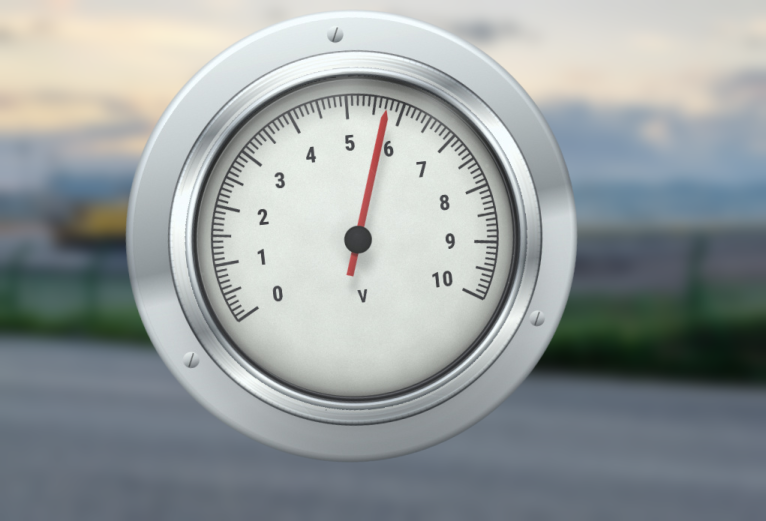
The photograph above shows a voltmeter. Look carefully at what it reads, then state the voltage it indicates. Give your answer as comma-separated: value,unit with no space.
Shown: 5.7,V
